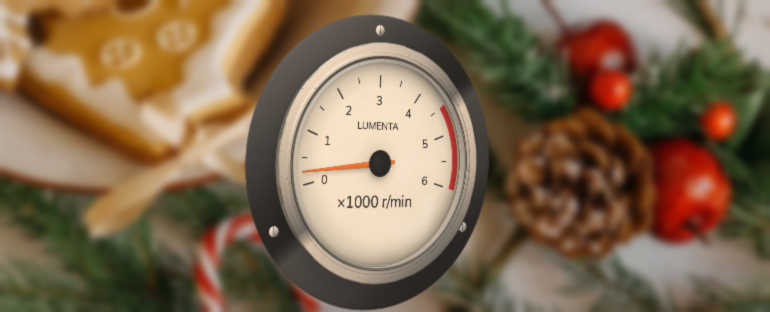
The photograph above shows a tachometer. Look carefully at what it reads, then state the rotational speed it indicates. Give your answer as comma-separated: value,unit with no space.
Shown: 250,rpm
